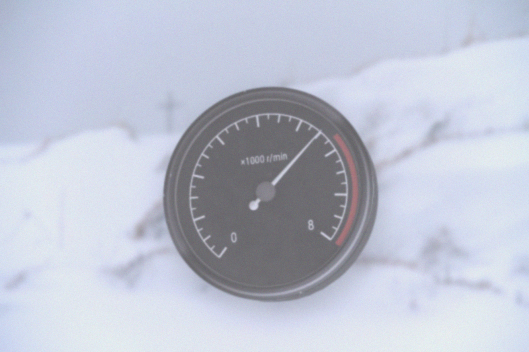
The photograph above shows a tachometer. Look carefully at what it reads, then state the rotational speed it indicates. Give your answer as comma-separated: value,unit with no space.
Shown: 5500,rpm
